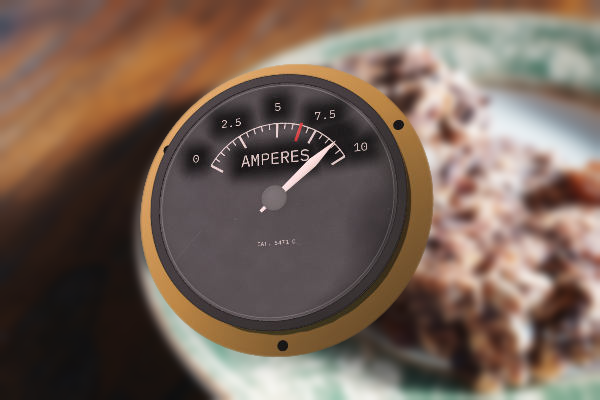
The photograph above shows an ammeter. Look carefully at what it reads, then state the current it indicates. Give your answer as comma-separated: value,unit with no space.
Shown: 9,A
